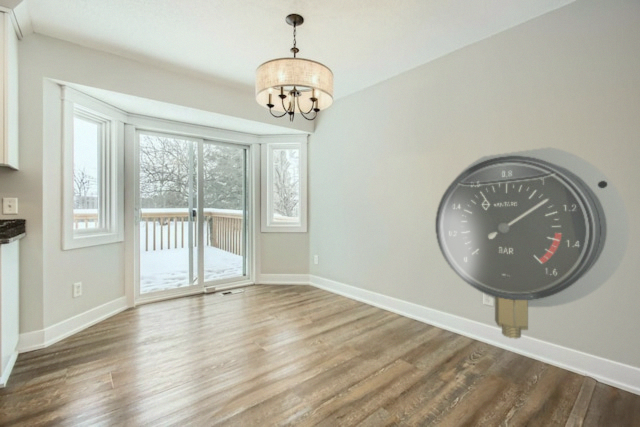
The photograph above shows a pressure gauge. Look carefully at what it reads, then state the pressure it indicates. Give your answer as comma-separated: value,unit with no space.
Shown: 1.1,bar
